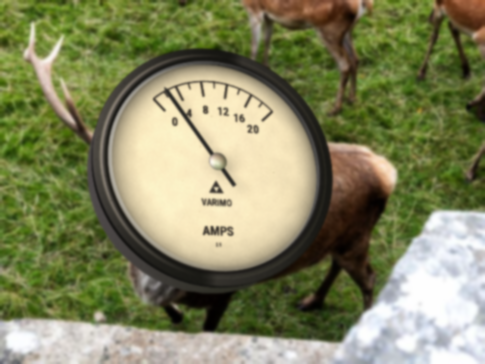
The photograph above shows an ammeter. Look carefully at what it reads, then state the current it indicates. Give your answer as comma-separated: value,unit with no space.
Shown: 2,A
